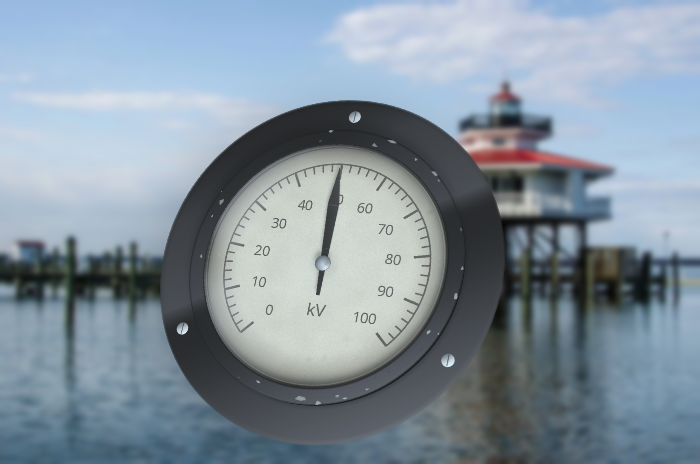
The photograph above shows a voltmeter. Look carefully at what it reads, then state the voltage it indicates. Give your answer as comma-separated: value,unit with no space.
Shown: 50,kV
